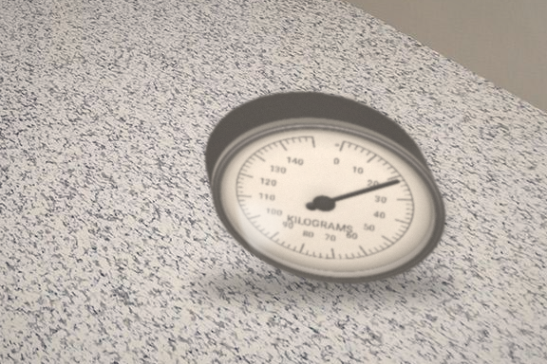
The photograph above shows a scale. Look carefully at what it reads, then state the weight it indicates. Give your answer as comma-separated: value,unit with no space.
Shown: 20,kg
